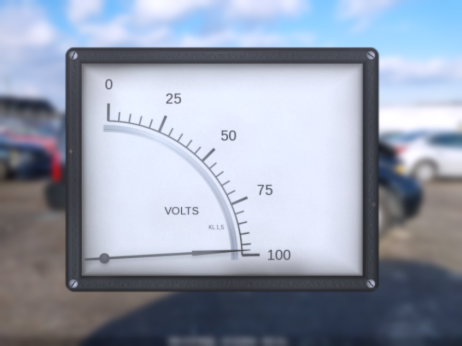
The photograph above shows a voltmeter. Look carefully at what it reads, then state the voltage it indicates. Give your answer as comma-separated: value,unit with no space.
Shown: 97.5,V
